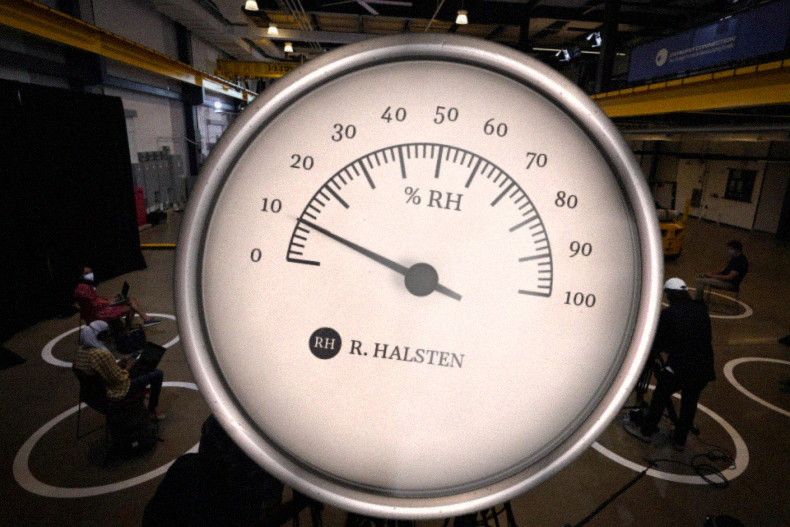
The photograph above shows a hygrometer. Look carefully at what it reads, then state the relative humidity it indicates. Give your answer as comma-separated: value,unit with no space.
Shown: 10,%
